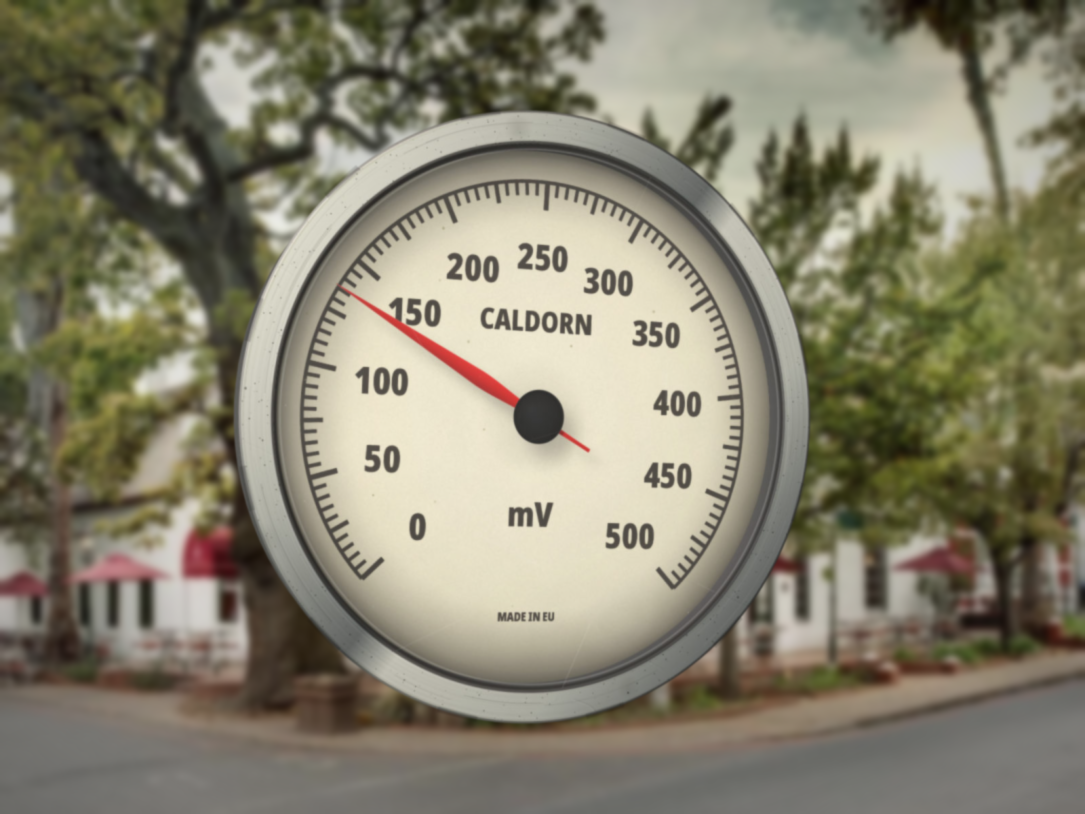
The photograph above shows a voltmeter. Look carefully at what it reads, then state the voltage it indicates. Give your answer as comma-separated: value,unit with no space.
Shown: 135,mV
